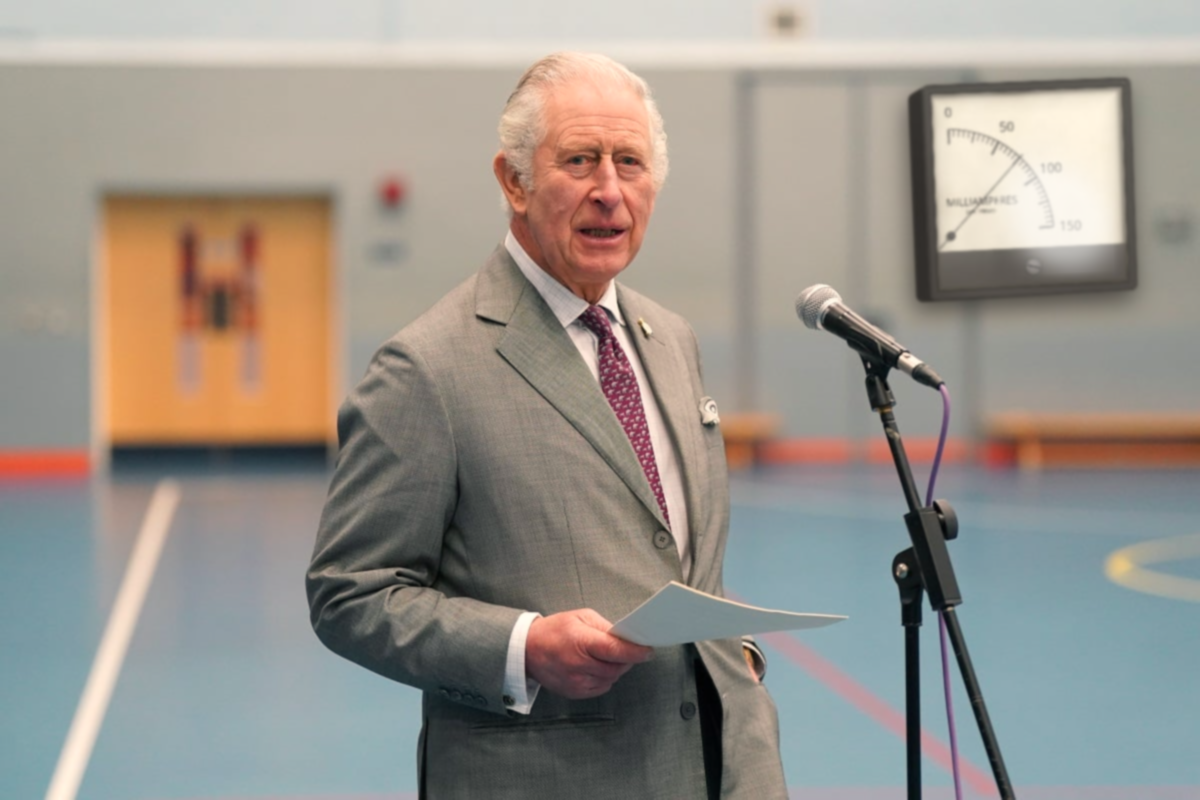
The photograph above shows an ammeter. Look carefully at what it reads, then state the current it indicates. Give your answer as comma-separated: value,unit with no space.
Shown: 75,mA
